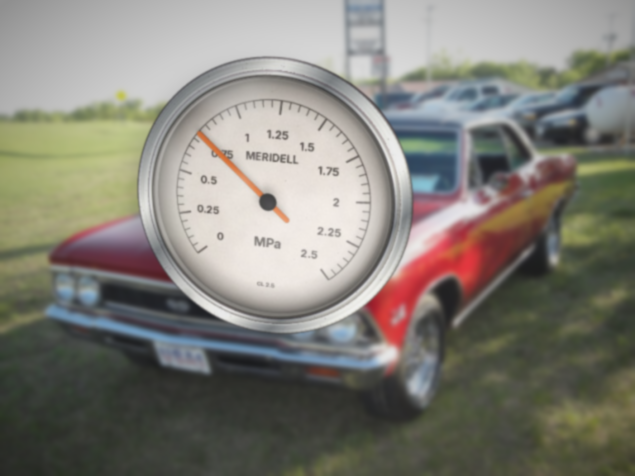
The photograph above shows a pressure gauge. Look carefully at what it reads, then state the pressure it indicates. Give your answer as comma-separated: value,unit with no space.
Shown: 0.75,MPa
